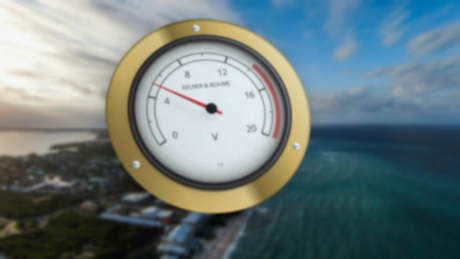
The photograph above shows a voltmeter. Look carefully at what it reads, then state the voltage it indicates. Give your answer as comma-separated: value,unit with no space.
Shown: 5,V
